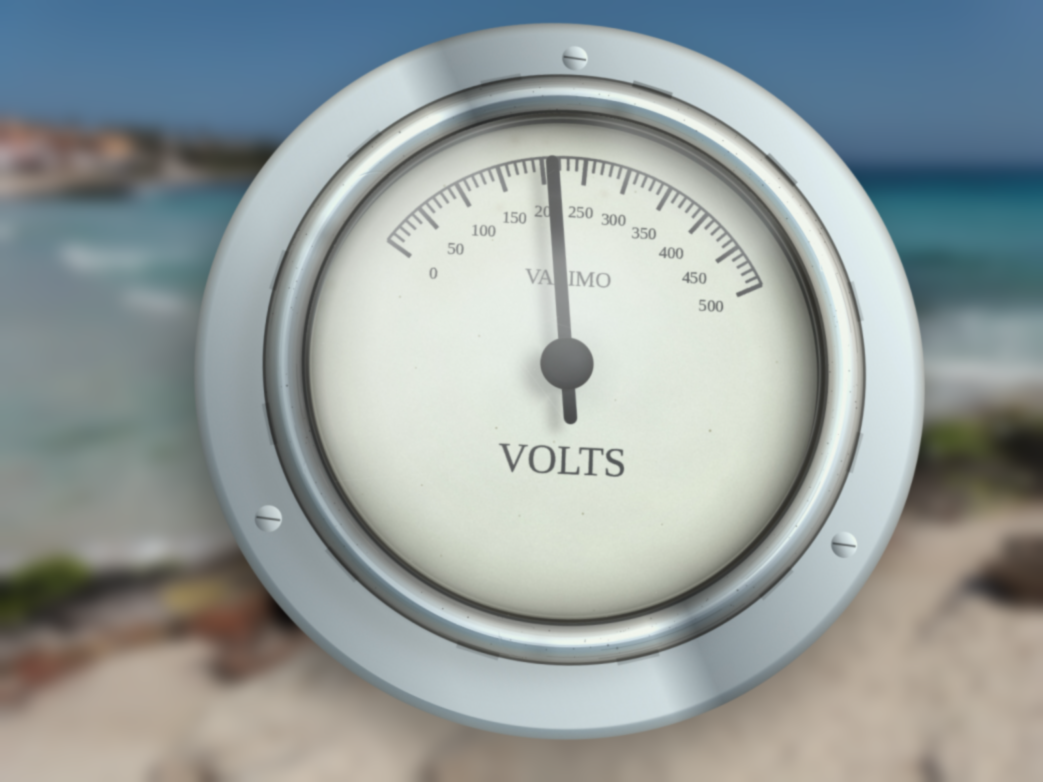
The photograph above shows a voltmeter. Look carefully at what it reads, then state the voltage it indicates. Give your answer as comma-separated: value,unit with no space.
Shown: 210,V
